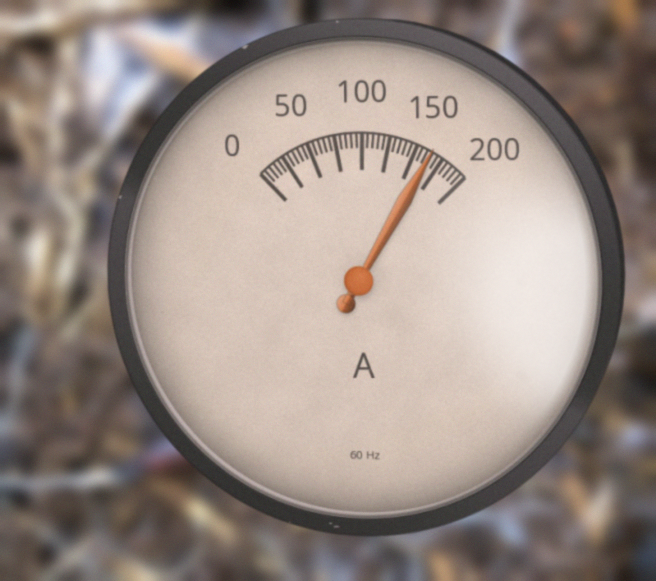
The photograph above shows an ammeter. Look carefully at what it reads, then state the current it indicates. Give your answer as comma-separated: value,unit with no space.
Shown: 165,A
